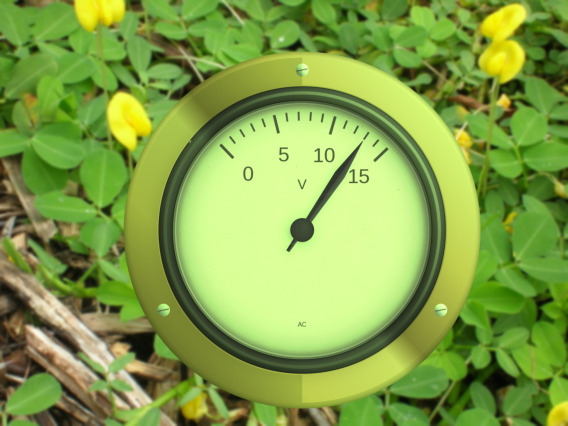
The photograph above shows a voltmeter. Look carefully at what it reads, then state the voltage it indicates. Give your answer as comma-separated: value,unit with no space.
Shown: 13,V
